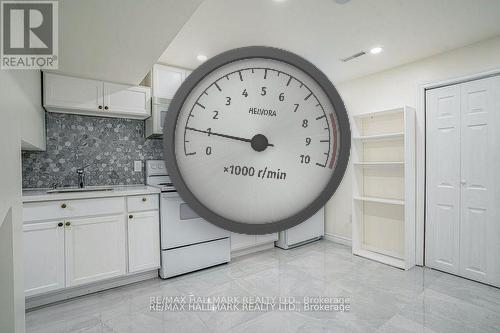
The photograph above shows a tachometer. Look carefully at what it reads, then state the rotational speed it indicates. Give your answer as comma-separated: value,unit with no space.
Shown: 1000,rpm
